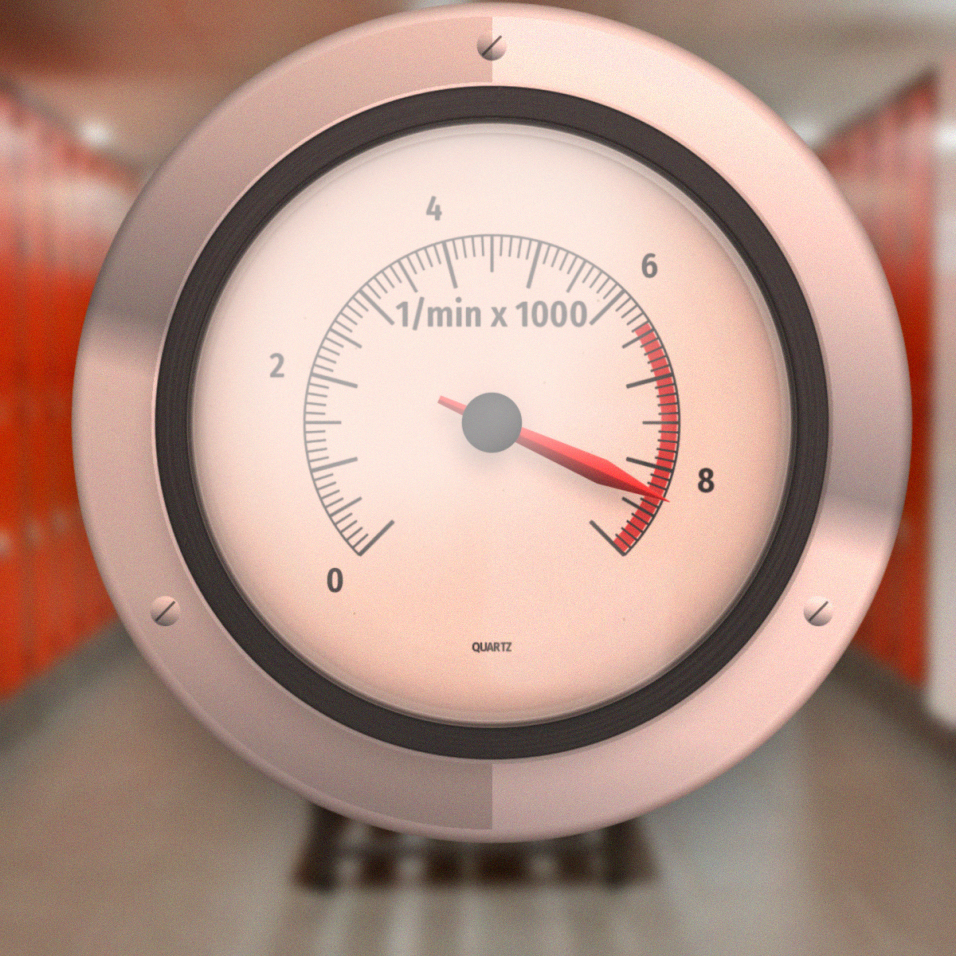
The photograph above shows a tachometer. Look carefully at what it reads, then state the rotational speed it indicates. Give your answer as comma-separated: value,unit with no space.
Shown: 8300,rpm
